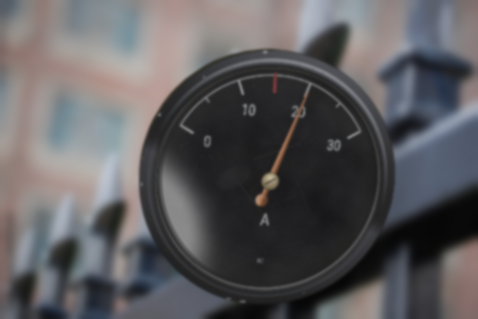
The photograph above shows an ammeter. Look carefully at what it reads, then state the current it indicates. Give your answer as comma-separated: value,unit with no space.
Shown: 20,A
